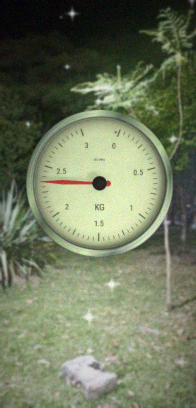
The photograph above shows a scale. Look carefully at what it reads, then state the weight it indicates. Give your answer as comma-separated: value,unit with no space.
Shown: 2.35,kg
